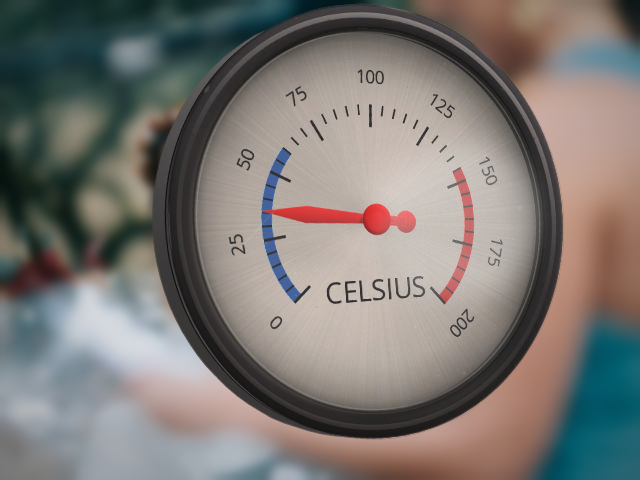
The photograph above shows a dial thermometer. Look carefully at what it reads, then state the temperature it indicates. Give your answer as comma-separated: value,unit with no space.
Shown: 35,°C
